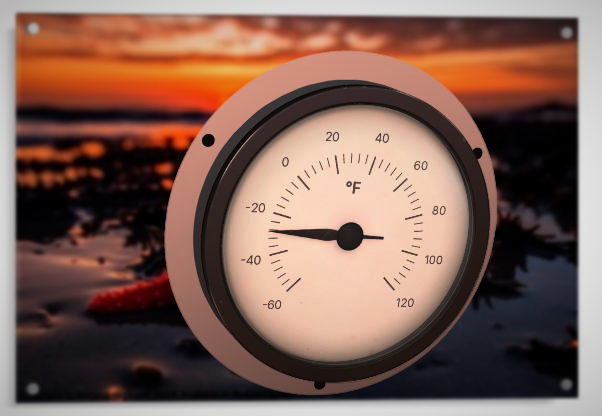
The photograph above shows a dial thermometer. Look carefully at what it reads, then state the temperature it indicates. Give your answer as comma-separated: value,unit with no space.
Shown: -28,°F
